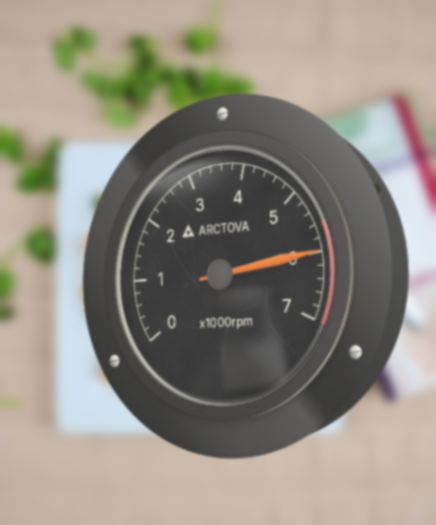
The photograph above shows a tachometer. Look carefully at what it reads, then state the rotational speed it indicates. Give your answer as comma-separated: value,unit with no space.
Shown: 6000,rpm
